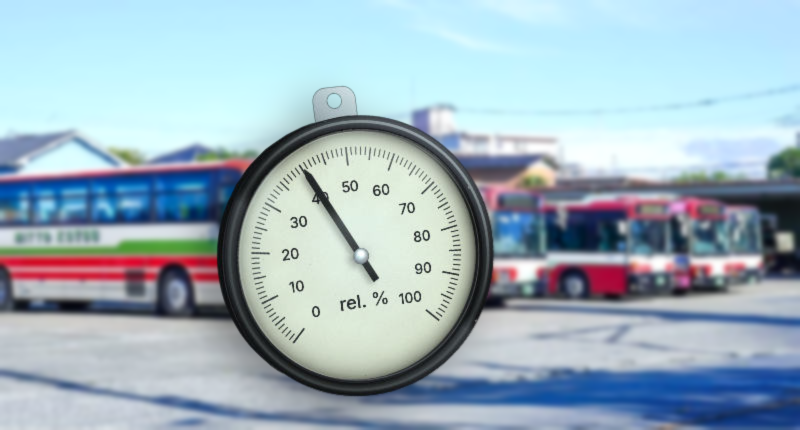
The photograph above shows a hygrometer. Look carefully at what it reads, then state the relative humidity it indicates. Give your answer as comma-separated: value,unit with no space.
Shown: 40,%
